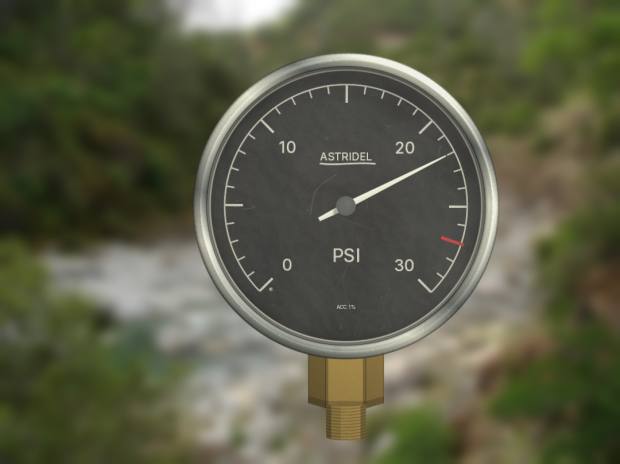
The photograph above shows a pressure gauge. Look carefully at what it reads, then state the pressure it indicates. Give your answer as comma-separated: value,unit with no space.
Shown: 22,psi
